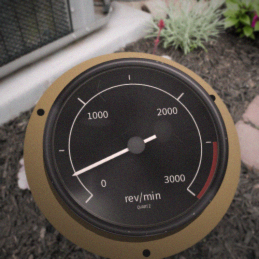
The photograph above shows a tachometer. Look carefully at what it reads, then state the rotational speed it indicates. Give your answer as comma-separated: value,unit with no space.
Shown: 250,rpm
